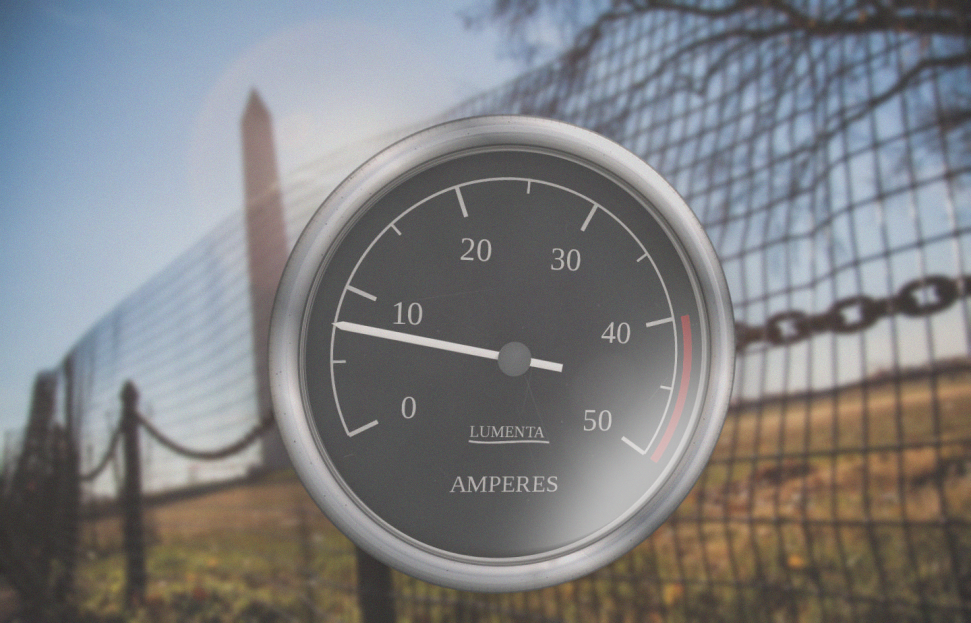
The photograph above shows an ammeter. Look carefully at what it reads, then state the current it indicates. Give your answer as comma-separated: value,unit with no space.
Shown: 7.5,A
